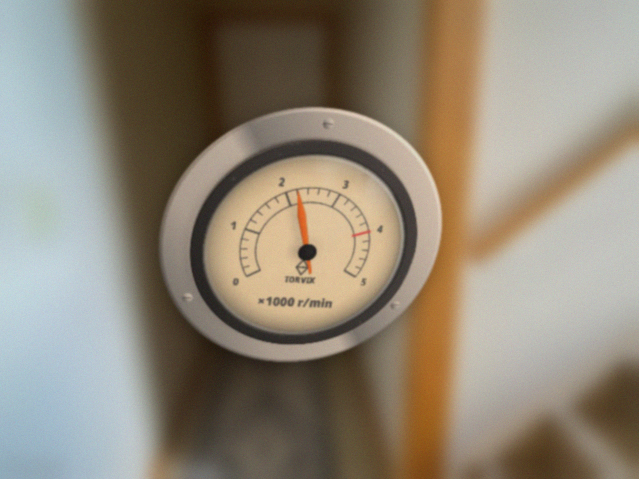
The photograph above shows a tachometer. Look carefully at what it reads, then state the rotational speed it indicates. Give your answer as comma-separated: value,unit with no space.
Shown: 2200,rpm
